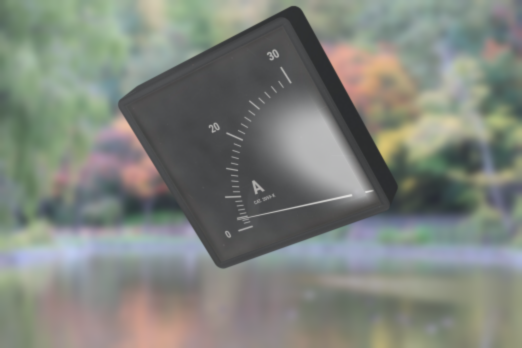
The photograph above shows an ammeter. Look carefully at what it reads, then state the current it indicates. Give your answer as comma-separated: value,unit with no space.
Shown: 5,A
